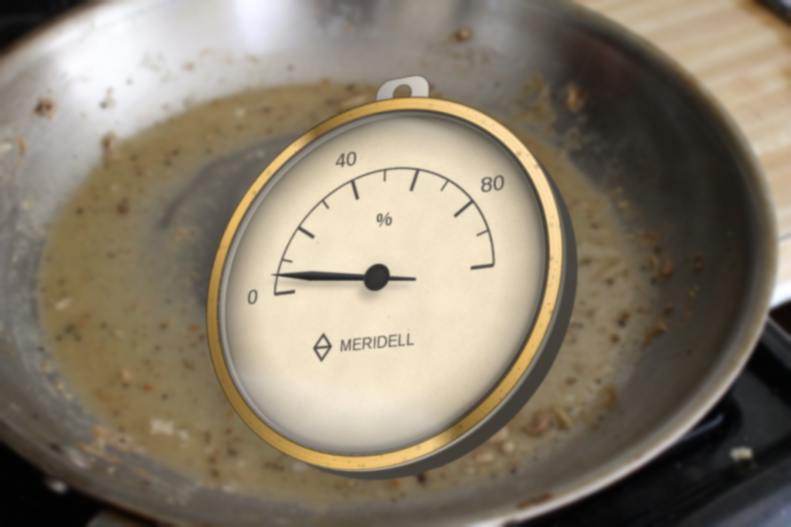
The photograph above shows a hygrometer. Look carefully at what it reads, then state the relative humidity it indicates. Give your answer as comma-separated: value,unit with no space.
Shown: 5,%
